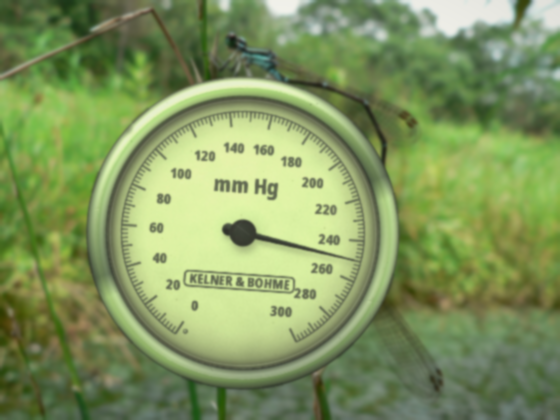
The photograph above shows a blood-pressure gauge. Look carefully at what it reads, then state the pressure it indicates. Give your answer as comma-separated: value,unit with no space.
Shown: 250,mmHg
